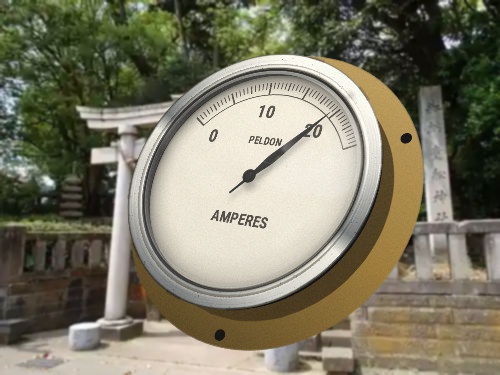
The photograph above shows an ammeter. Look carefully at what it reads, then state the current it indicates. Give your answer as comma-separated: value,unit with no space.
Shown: 20,A
